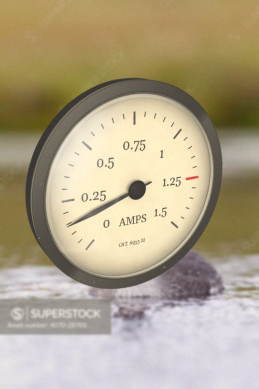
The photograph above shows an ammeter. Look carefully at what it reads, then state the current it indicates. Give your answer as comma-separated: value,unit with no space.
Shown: 0.15,A
